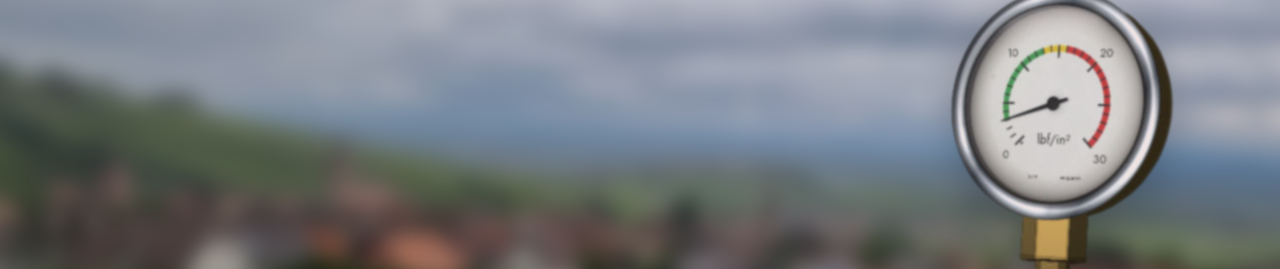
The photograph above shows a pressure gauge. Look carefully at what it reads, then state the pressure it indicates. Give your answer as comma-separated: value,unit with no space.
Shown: 3,psi
